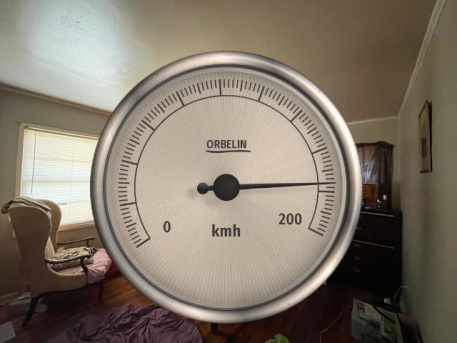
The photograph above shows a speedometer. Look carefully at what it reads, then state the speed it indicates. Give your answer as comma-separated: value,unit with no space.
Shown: 176,km/h
